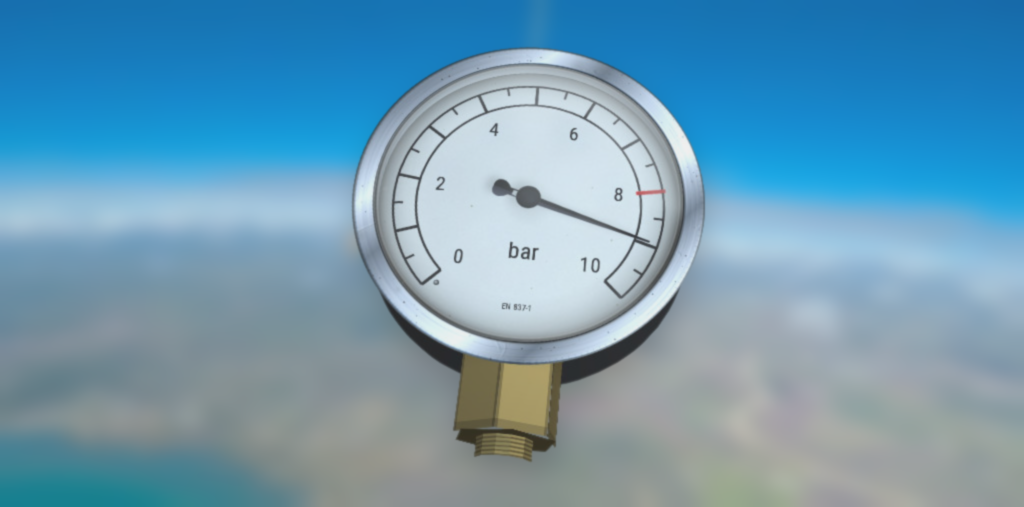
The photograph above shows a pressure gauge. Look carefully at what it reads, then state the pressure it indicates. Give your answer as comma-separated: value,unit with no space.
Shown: 9,bar
